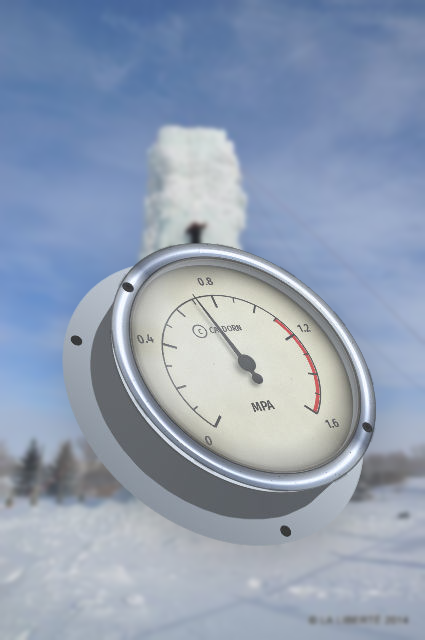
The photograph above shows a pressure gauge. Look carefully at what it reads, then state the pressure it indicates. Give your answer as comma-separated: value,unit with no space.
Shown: 0.7,MPa
